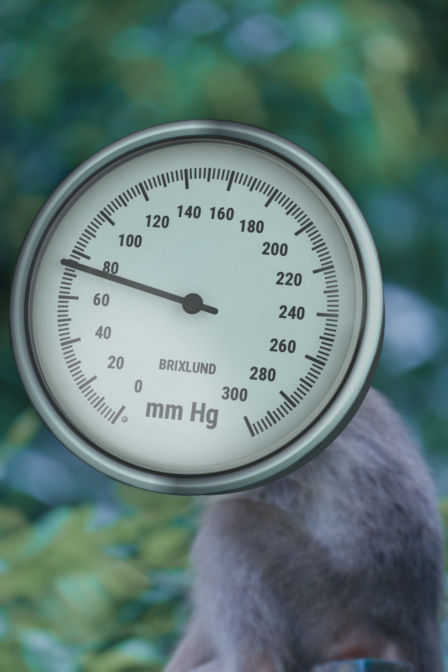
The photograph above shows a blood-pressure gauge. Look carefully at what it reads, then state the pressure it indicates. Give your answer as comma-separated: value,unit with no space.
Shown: 74,mmHg
